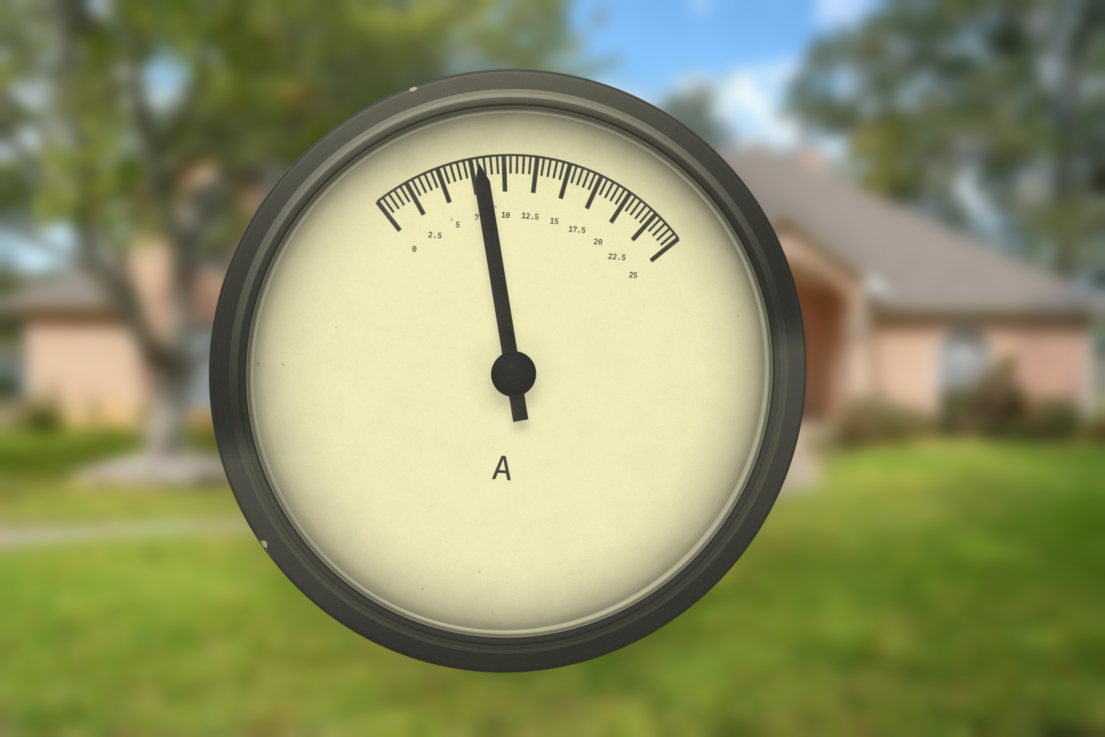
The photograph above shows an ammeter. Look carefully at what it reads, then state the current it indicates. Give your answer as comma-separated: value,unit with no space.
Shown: 8,A
